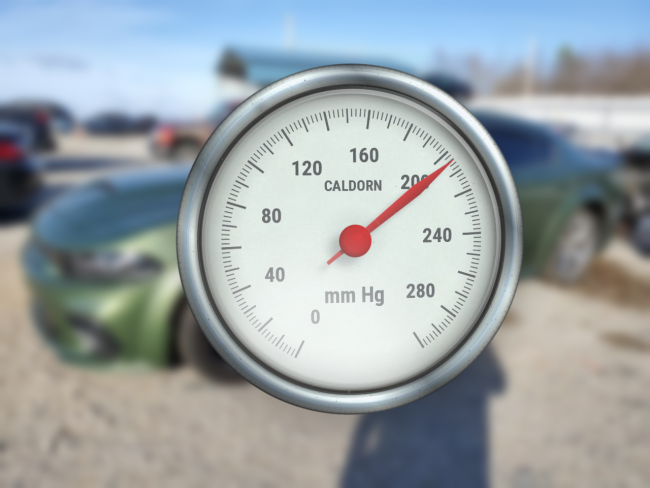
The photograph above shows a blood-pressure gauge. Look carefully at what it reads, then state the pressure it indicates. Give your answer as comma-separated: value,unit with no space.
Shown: 204,mmHg
